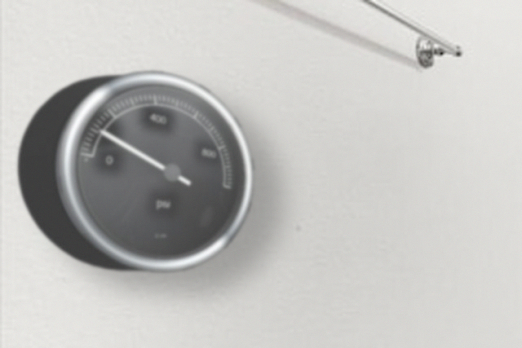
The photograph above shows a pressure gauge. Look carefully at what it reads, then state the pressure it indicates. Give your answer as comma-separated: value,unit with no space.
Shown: 100,psi
